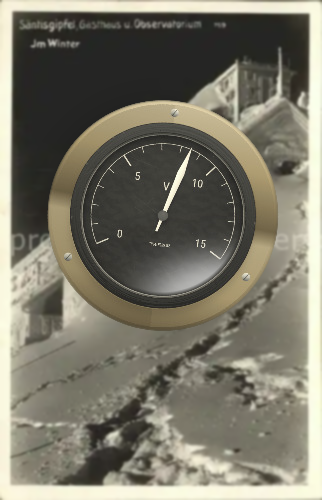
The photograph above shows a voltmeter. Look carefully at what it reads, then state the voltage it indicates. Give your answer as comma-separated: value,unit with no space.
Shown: 8.5,V
